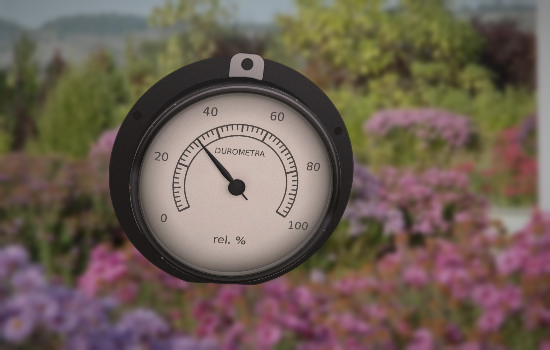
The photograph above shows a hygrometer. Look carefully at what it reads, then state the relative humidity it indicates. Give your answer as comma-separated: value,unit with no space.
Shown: 32,%
